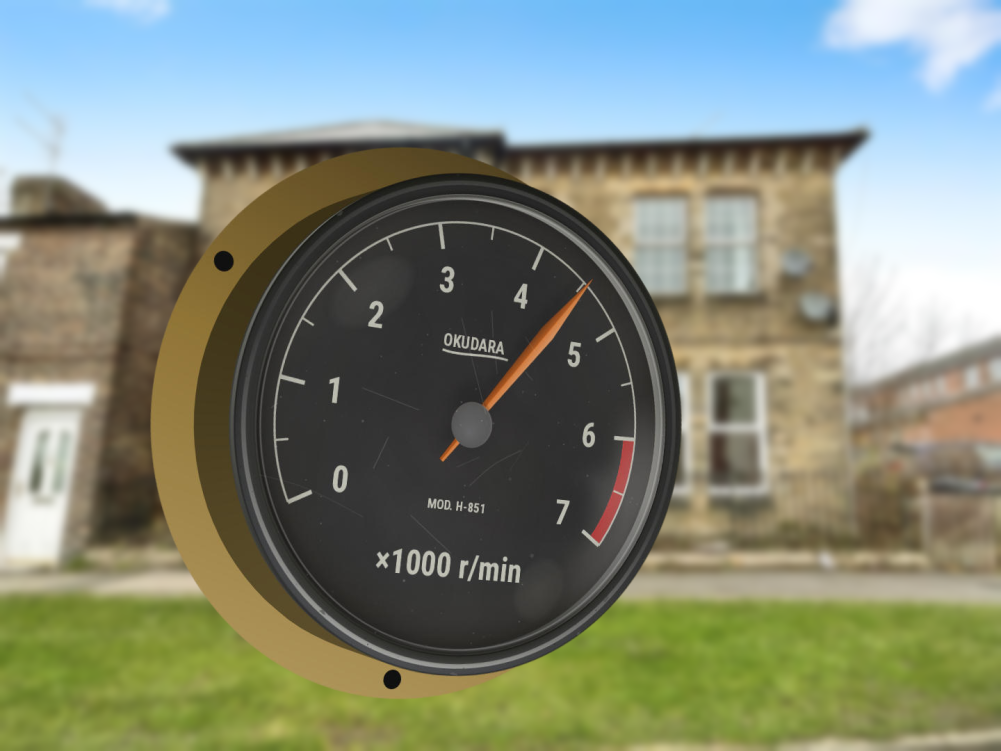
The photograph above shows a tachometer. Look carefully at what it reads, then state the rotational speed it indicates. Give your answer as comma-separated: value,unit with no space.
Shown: 4500,rpm
